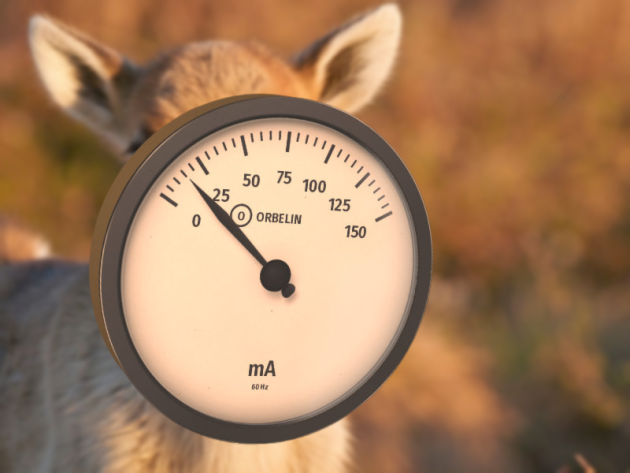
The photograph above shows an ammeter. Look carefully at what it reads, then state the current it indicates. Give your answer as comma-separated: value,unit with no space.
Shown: 15,mA
